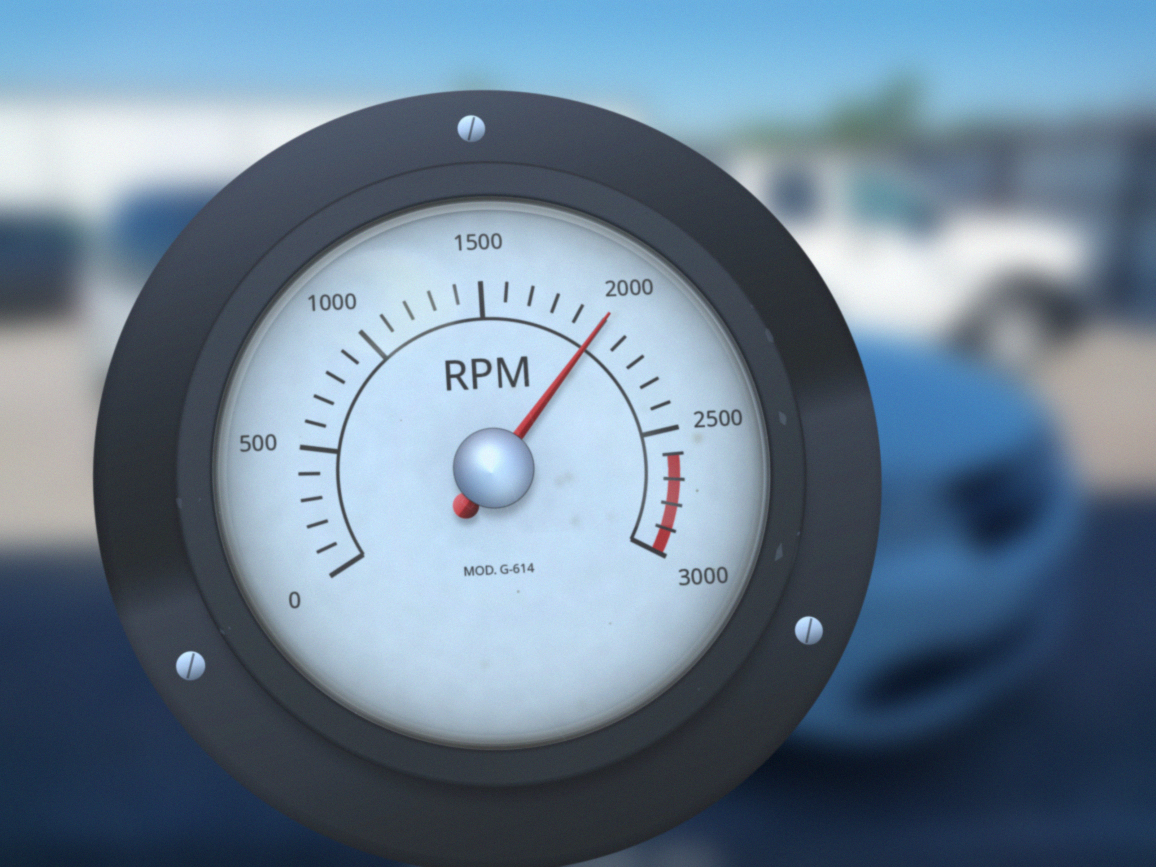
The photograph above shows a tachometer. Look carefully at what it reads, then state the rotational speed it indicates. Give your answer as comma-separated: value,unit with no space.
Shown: 2000,rpm
